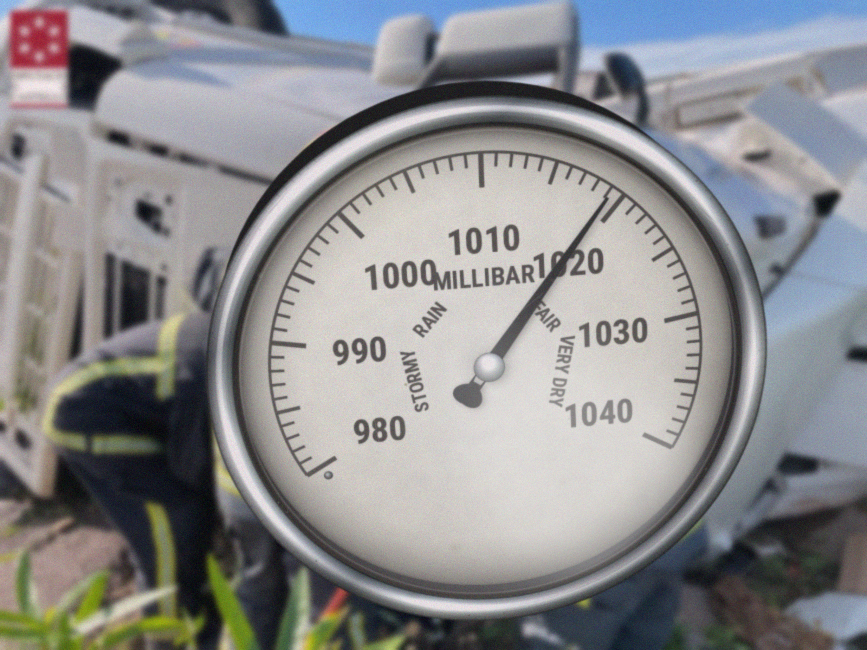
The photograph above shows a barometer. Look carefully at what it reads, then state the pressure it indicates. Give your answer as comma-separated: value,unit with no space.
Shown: 1019,mbar
